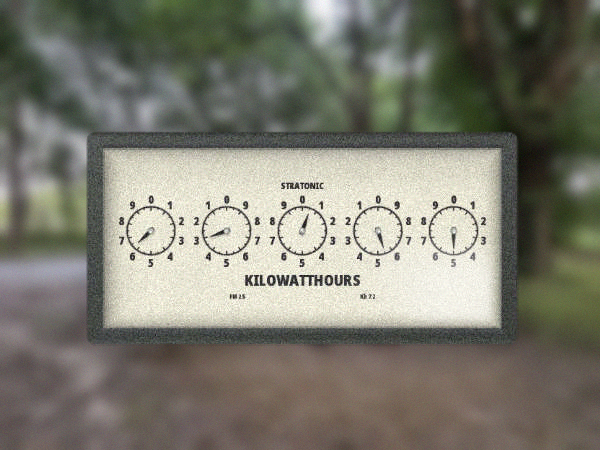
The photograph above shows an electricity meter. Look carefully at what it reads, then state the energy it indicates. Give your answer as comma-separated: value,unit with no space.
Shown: 63055,kWh
